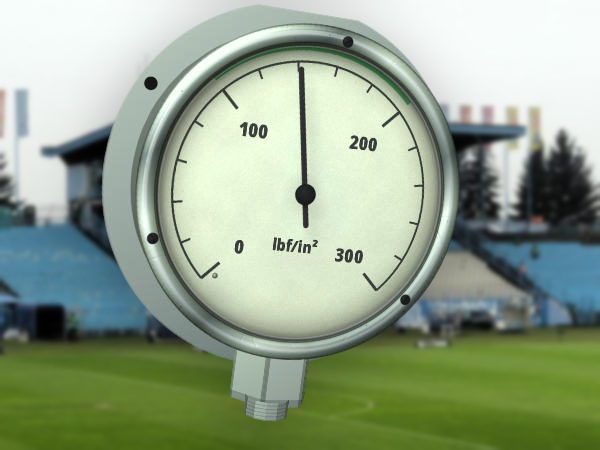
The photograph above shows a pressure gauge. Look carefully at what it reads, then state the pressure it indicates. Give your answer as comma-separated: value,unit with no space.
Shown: 140,psi
